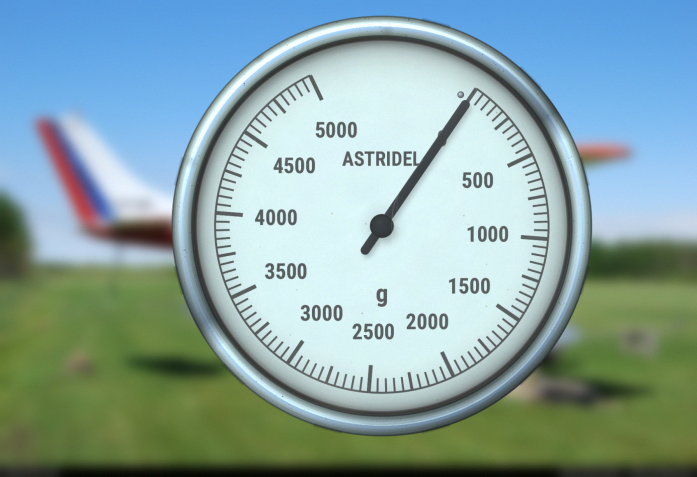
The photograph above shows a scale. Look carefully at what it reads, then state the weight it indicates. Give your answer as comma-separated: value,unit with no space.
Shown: 0,g
